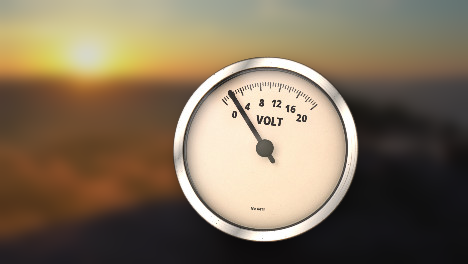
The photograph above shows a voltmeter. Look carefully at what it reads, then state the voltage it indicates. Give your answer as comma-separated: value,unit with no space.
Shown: 2,V
